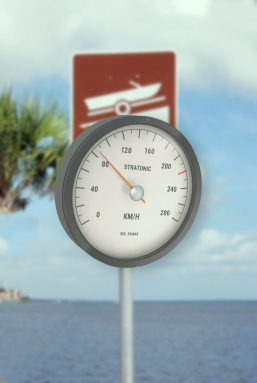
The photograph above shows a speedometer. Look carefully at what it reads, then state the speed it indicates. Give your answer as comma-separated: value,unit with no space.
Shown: 85,km/h
